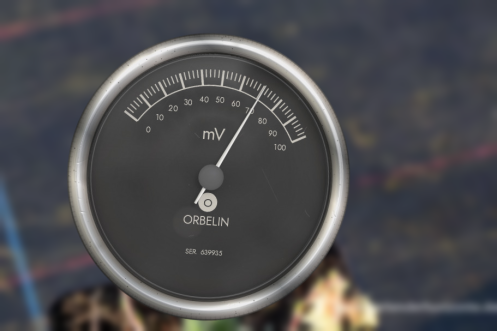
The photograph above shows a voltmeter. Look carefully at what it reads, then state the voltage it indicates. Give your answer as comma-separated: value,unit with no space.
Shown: 70,mV
